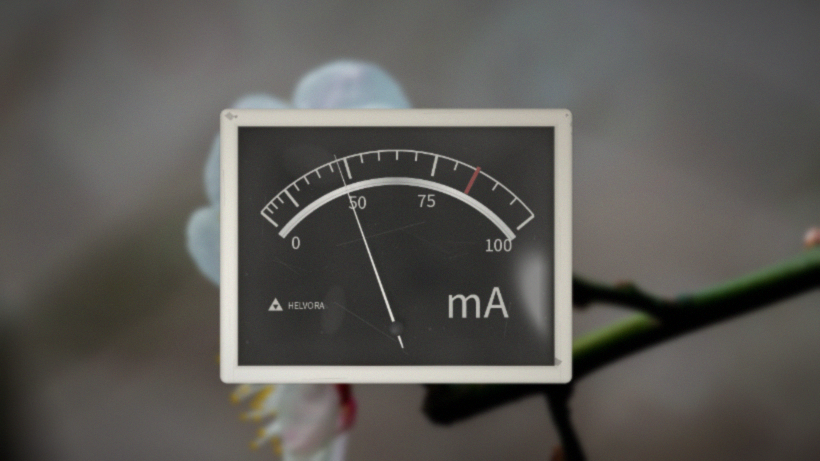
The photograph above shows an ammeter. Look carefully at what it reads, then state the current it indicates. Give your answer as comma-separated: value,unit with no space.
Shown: 47.5,mA
